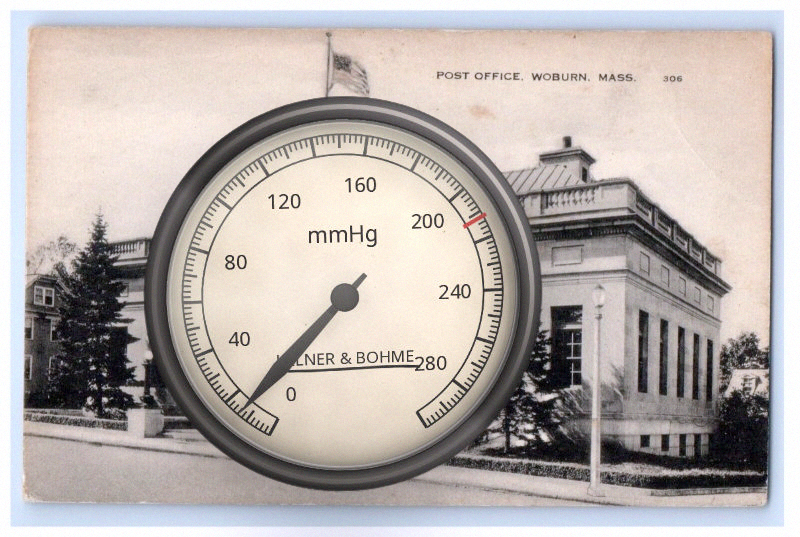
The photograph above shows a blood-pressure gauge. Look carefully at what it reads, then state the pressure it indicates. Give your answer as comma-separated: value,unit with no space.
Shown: 14,mmHg
